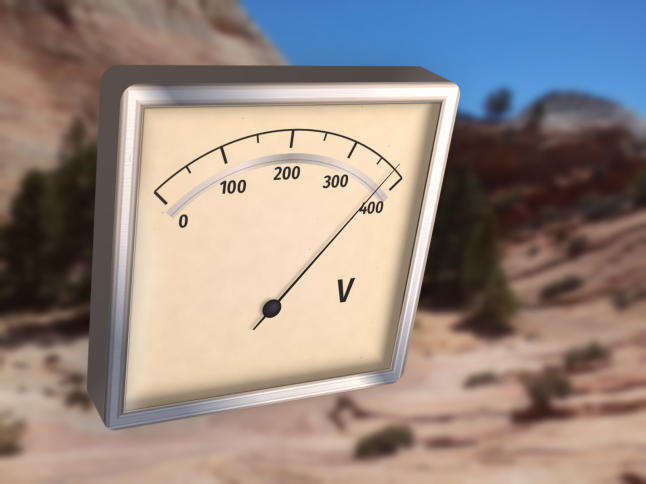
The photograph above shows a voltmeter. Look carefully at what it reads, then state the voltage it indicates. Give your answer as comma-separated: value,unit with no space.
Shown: 375,V
